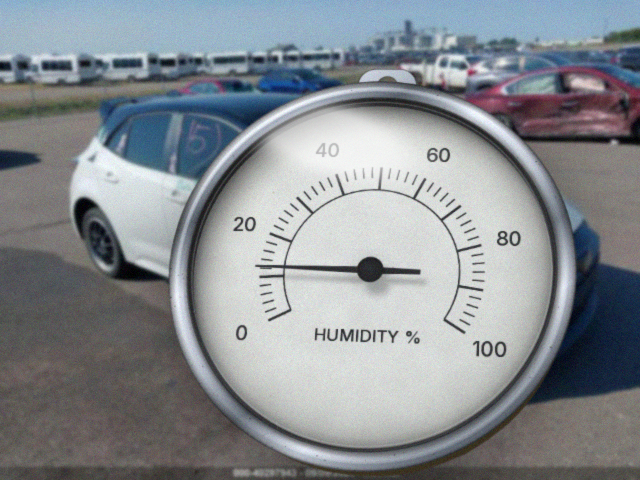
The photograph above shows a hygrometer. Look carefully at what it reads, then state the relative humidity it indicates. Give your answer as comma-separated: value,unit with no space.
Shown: 12,%
